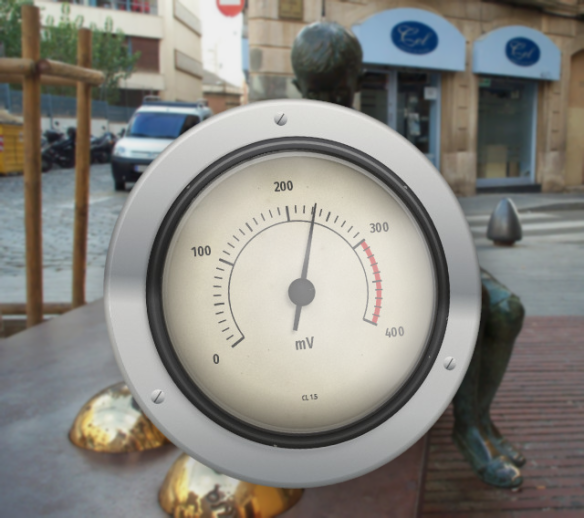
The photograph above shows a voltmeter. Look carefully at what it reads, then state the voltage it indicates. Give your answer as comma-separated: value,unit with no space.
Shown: 230,mV
